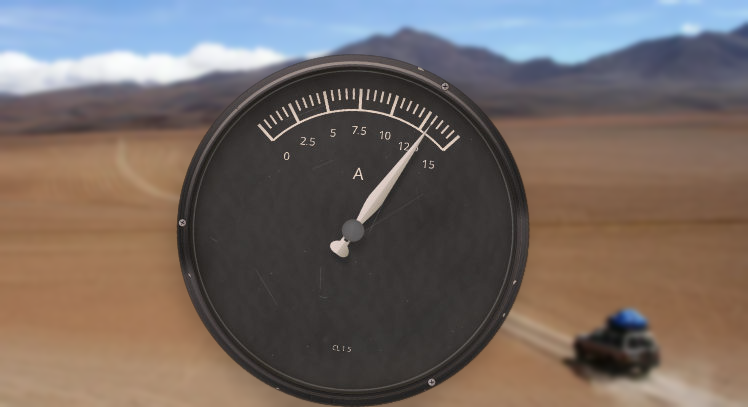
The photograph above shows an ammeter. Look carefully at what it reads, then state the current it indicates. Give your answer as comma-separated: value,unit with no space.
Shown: 13,A
